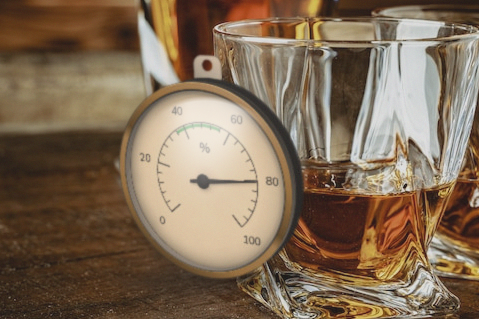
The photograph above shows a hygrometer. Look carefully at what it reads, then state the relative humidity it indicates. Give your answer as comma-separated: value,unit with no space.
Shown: 80,%
